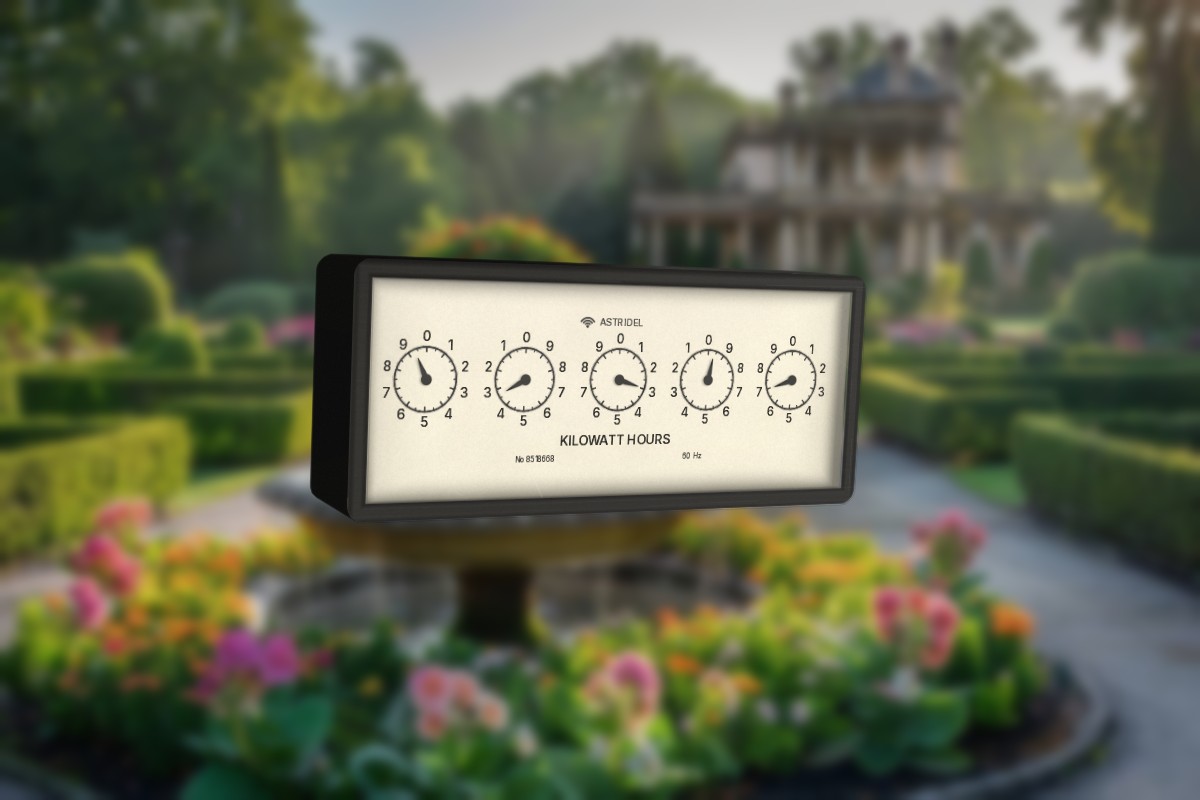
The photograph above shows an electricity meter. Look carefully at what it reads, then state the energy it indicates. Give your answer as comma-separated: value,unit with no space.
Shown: 93297,kWh
